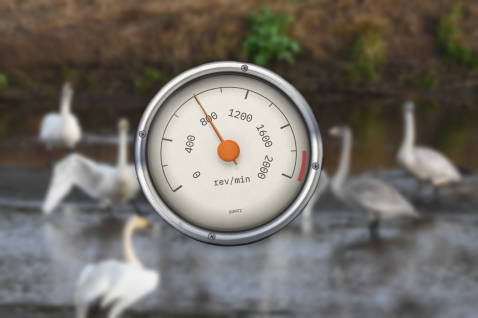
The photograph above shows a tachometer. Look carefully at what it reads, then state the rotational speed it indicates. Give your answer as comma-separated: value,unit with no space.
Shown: 800,rpm
